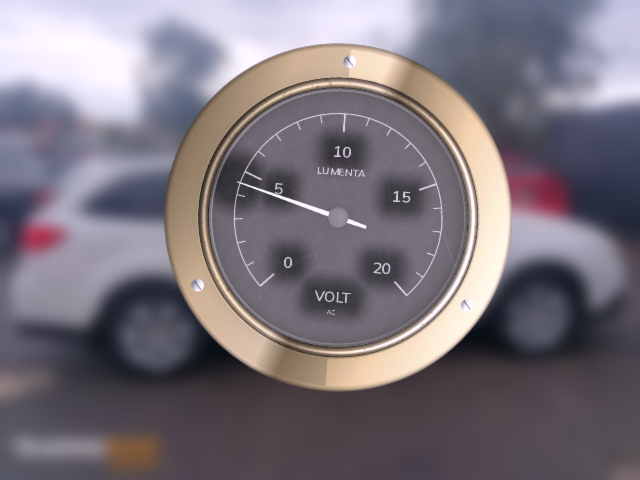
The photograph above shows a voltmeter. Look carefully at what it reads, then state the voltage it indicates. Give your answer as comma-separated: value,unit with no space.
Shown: 4.5,V
